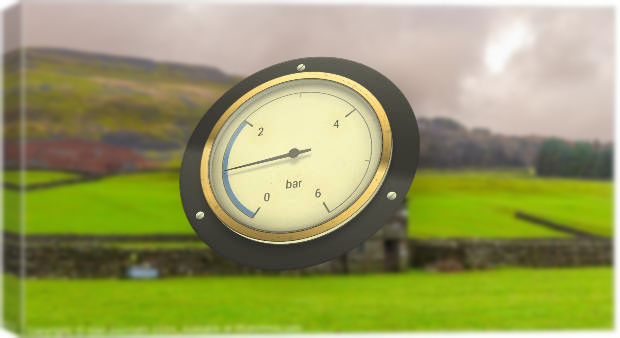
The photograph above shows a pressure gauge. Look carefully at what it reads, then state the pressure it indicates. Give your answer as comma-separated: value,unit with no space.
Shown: 1,bar
